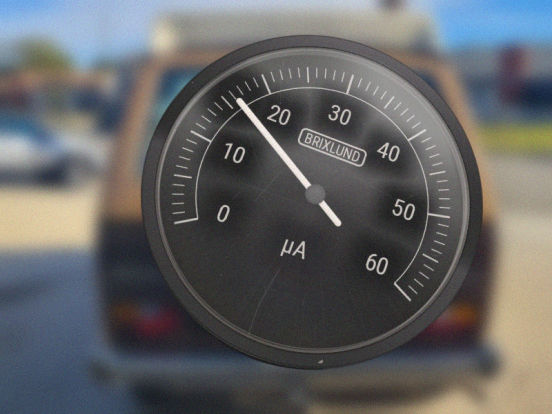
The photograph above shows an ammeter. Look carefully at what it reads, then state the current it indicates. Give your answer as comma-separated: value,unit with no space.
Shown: 16,µA
